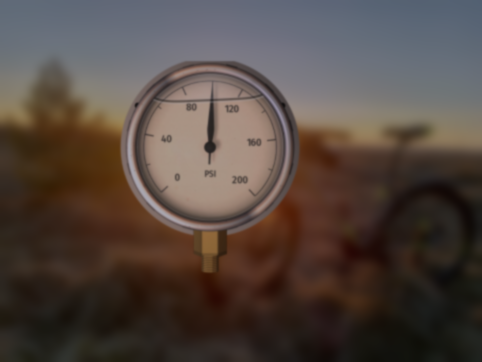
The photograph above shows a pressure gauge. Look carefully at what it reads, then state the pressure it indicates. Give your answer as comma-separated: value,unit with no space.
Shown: 100,psi
